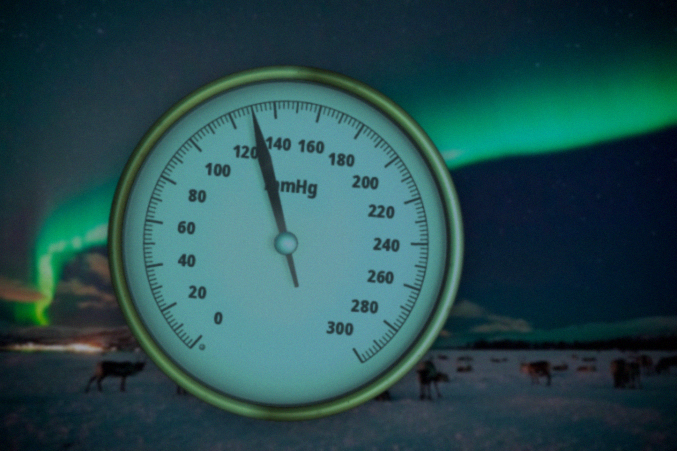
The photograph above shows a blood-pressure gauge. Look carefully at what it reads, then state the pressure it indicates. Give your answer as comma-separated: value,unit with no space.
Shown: 130,mmHg
